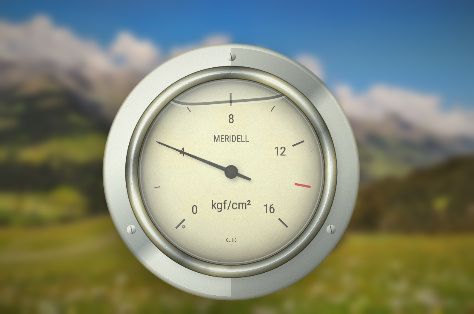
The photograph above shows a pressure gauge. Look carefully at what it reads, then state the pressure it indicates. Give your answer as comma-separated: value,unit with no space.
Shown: 4,kg/cm²
